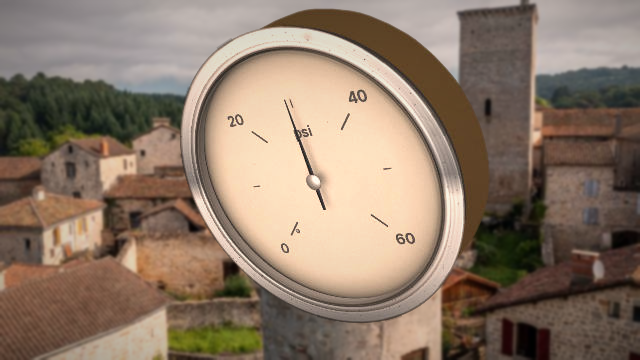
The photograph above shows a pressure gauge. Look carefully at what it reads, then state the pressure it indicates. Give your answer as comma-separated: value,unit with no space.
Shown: 30,psi
